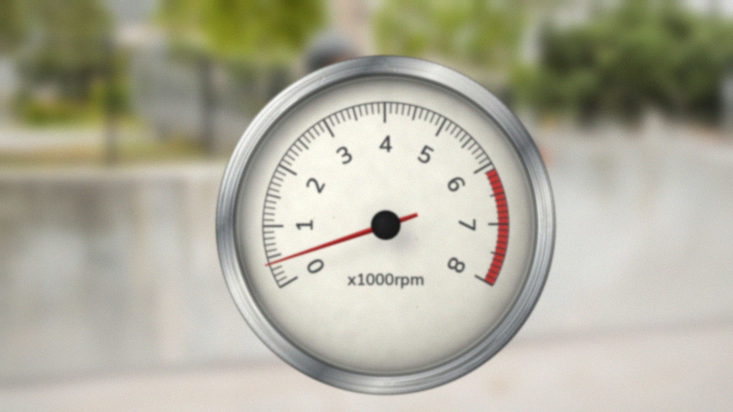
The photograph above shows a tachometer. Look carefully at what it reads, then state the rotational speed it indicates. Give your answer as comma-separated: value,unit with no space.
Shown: 400,rpm
